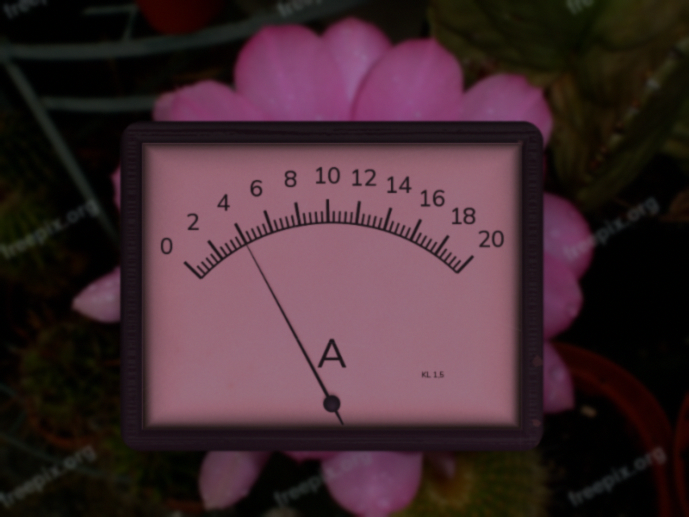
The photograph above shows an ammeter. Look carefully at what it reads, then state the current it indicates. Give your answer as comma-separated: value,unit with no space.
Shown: 4,A
